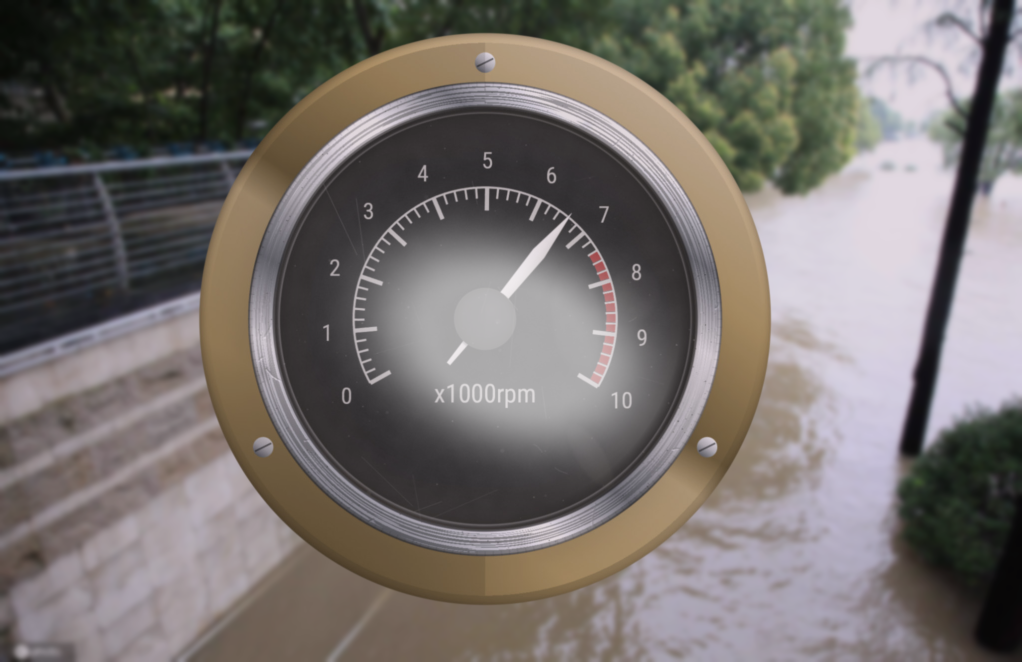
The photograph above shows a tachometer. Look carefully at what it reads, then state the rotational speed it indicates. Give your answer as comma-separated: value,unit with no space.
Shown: 6600,rpm
